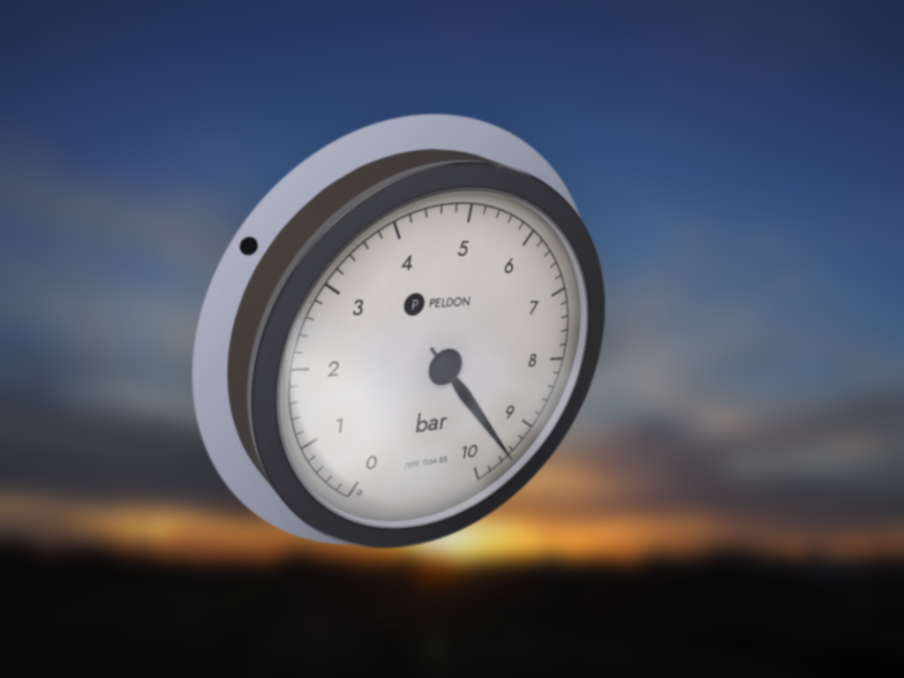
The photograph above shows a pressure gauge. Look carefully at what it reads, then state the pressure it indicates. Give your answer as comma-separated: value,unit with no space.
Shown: 9.5,bar
